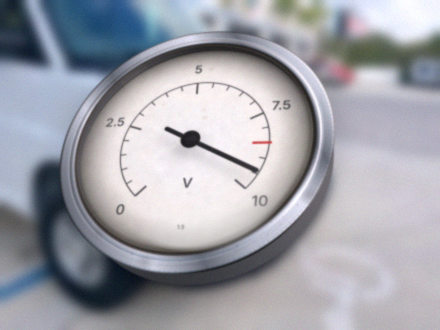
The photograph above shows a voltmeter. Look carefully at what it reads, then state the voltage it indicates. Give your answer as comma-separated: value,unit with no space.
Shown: 9.5,V
